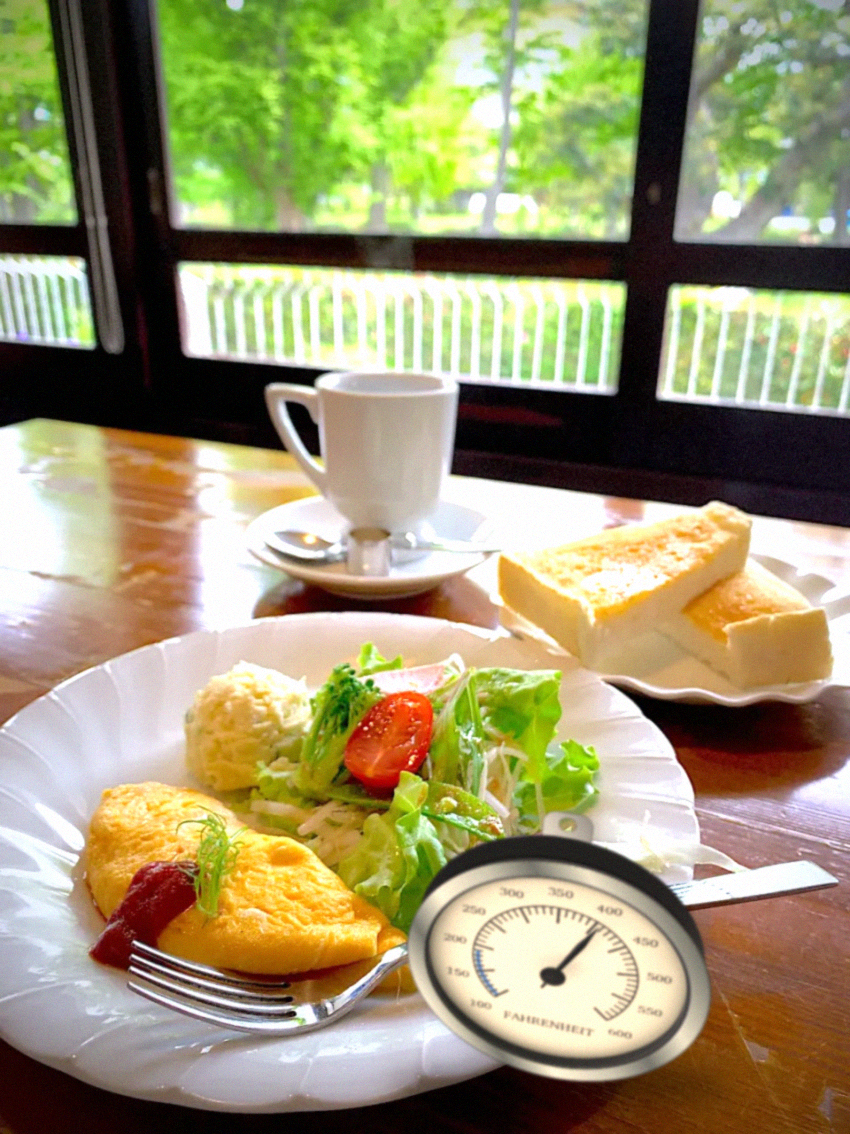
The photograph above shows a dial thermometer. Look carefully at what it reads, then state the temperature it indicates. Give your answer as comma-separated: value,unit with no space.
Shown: 400,°F
